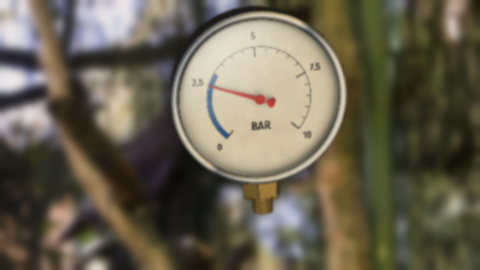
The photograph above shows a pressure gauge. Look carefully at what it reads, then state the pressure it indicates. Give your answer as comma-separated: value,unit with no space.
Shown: 2.5,bar
